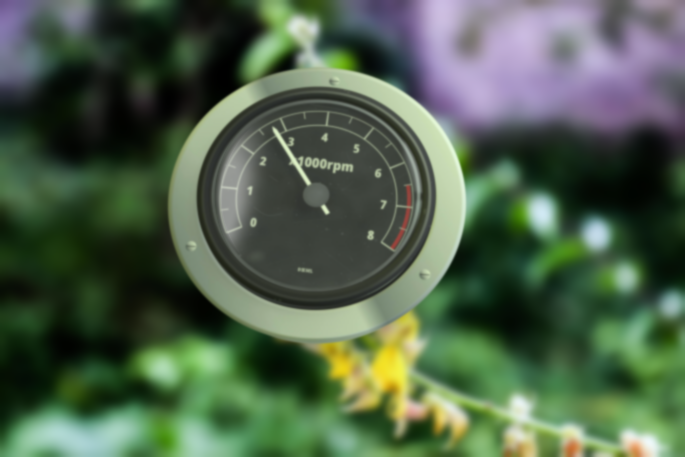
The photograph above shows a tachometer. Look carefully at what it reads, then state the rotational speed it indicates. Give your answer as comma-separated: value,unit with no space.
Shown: 2750,rpm
